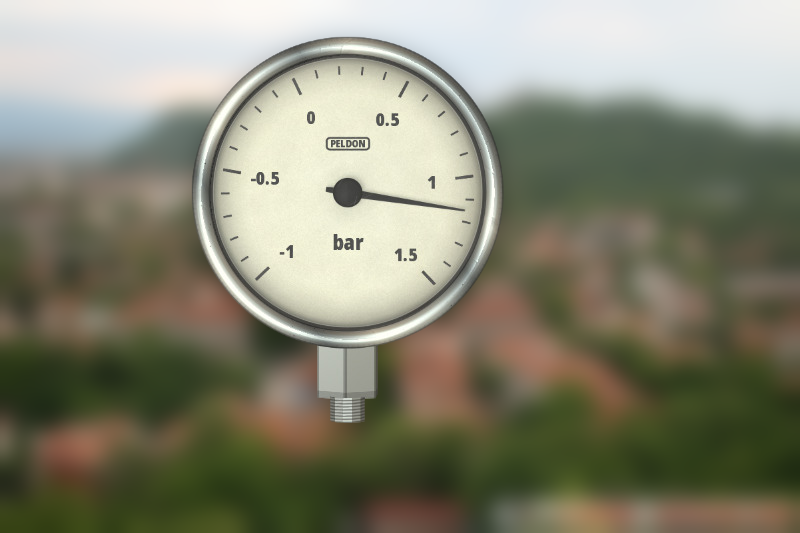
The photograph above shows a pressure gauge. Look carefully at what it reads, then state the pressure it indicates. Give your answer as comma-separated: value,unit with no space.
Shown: 1.15,bar
